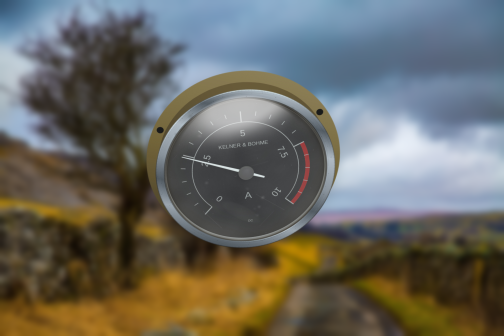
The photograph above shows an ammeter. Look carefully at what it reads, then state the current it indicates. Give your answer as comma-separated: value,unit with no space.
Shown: 2.5,A
